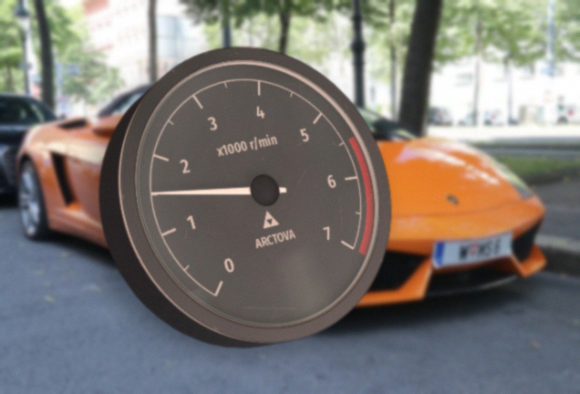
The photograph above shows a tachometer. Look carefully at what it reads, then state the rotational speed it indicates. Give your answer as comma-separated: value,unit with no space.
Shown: 1500,rpm
